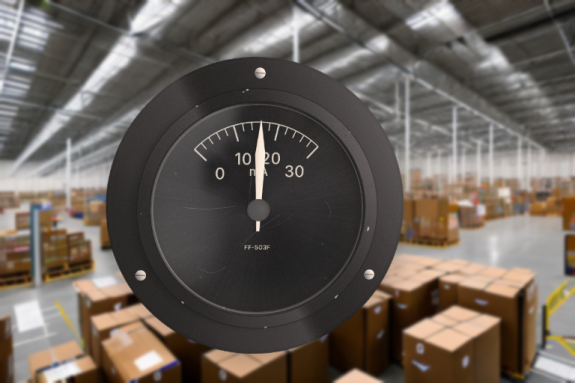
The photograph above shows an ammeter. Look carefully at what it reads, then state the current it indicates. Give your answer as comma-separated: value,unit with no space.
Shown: 16,mA
